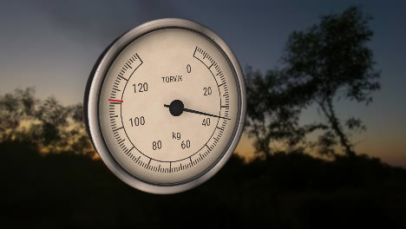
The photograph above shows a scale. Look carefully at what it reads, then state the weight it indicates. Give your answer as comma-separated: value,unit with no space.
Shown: 35,kg
